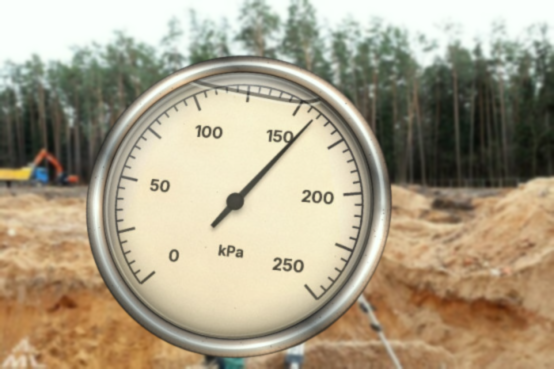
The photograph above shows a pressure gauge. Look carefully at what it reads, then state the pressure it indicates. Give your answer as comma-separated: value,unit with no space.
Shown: 160,kPa
